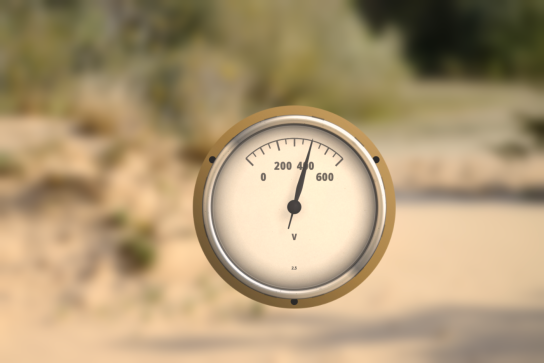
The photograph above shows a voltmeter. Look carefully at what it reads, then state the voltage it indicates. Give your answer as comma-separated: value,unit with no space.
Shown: 400,V
